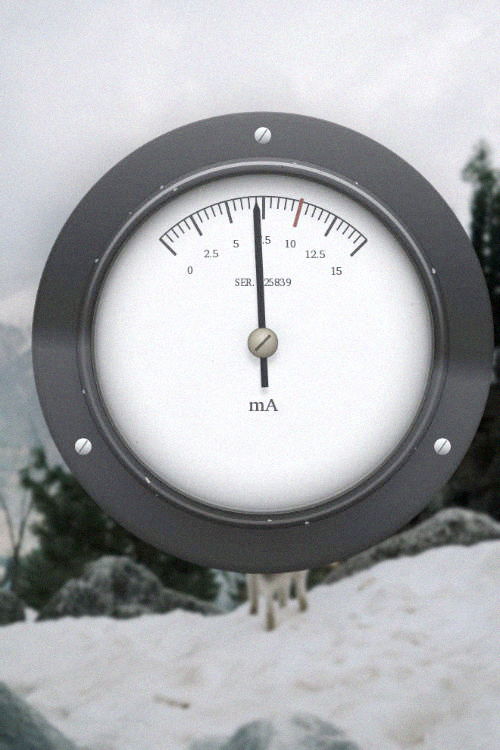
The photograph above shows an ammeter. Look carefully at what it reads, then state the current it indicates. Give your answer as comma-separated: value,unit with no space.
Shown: 7,mA
